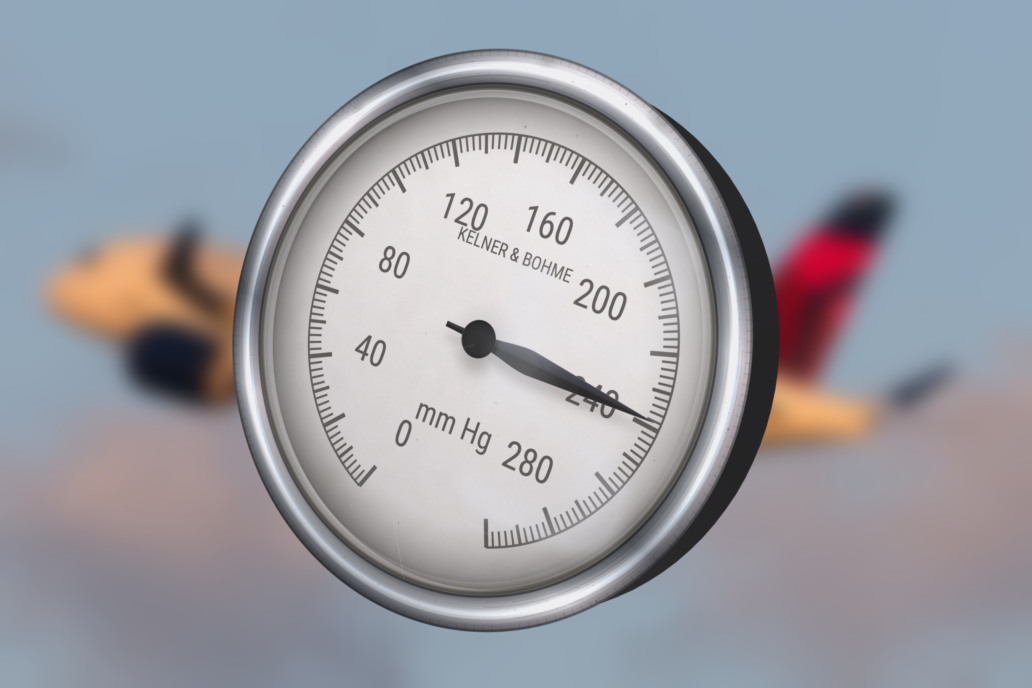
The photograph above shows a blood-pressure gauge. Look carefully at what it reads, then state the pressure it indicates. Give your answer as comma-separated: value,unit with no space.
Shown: 238,mmHg
